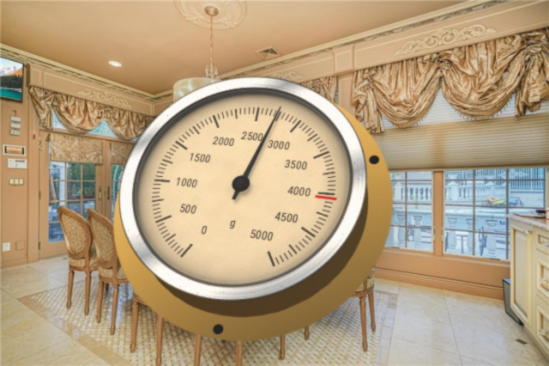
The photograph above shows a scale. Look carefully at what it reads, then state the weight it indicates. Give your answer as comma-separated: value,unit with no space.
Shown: 2750,g
